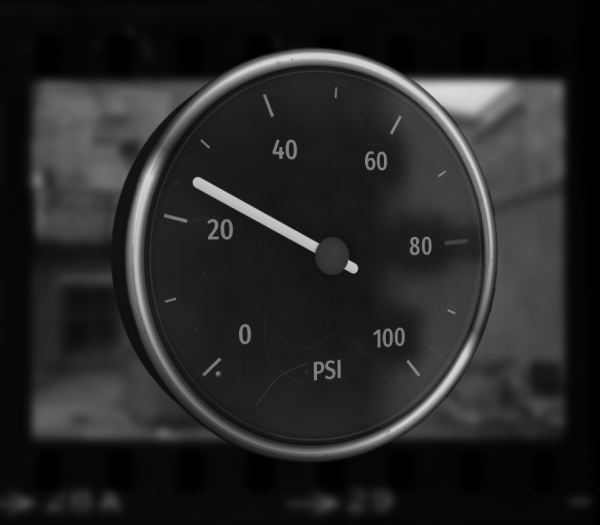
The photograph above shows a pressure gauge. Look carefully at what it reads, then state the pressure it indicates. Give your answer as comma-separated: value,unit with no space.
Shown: 25,psi
